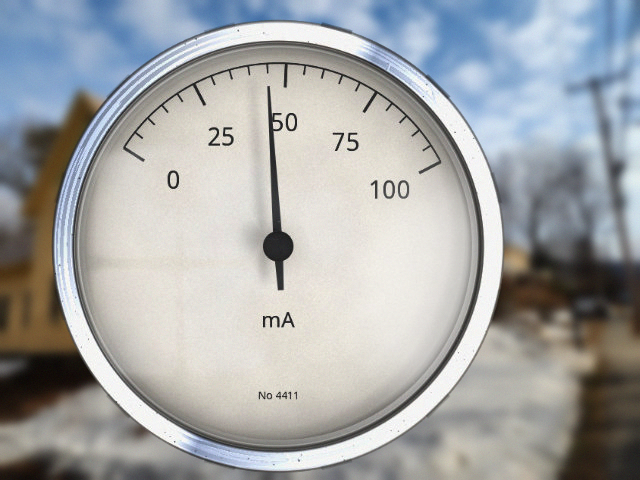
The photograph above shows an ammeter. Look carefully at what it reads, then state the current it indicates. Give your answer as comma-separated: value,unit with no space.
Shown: 45,mA
